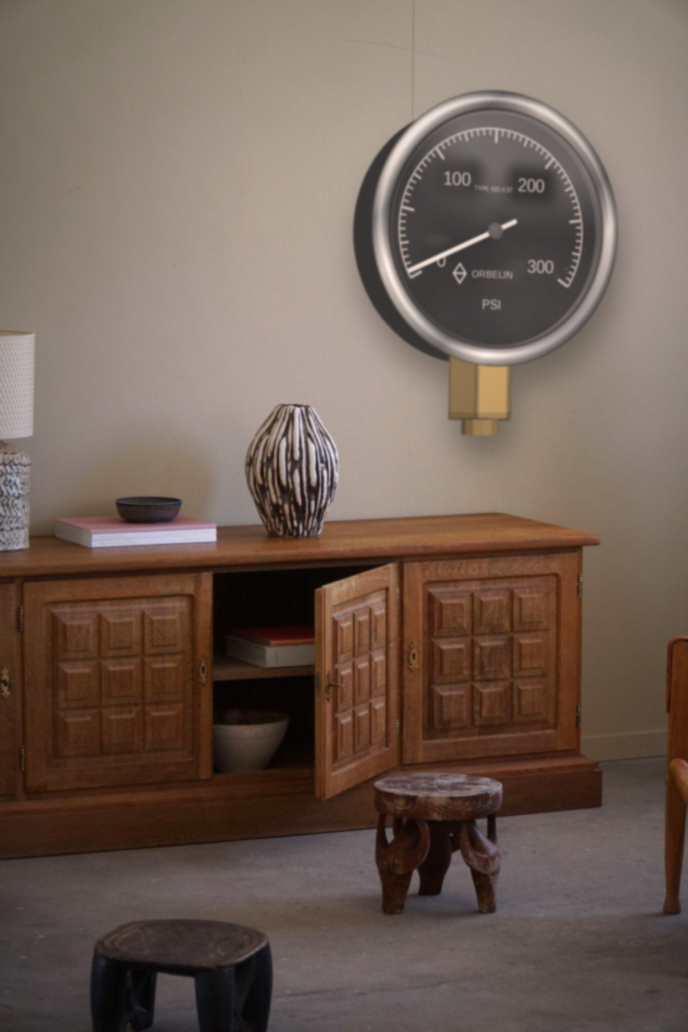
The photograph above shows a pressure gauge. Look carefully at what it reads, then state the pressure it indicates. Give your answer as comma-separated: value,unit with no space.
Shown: 5,psi
